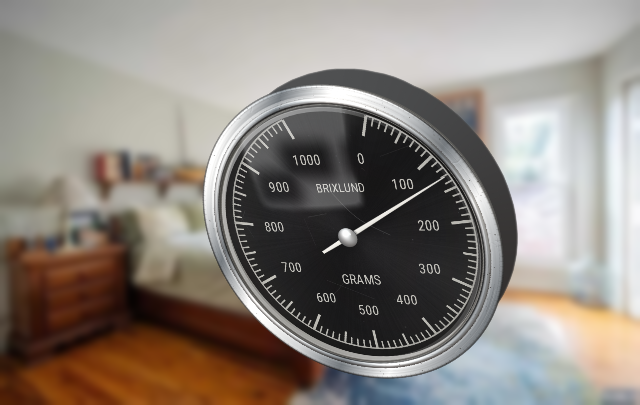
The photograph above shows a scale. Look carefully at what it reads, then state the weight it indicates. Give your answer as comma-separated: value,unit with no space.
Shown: 130,g
